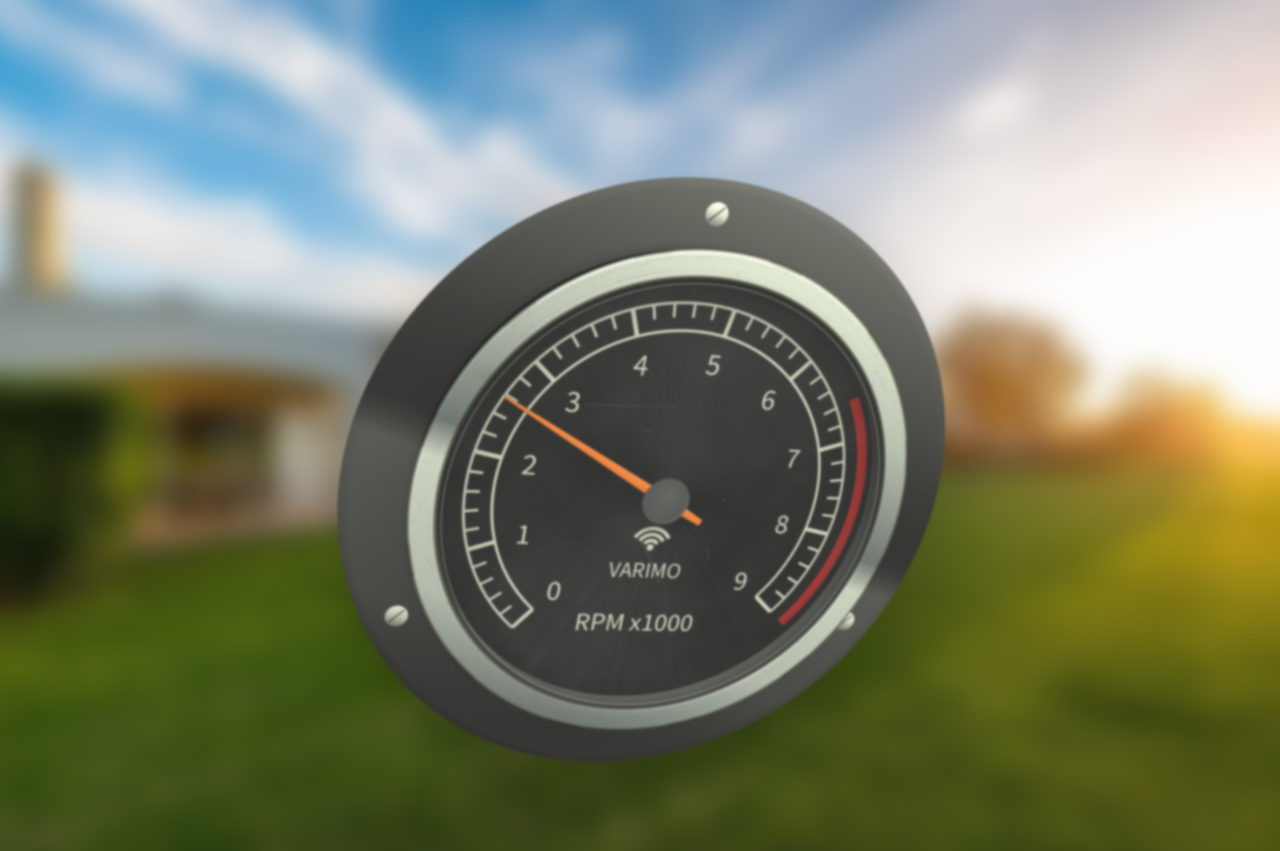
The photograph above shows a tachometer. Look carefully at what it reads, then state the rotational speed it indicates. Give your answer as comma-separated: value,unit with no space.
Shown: 2600,rpm
